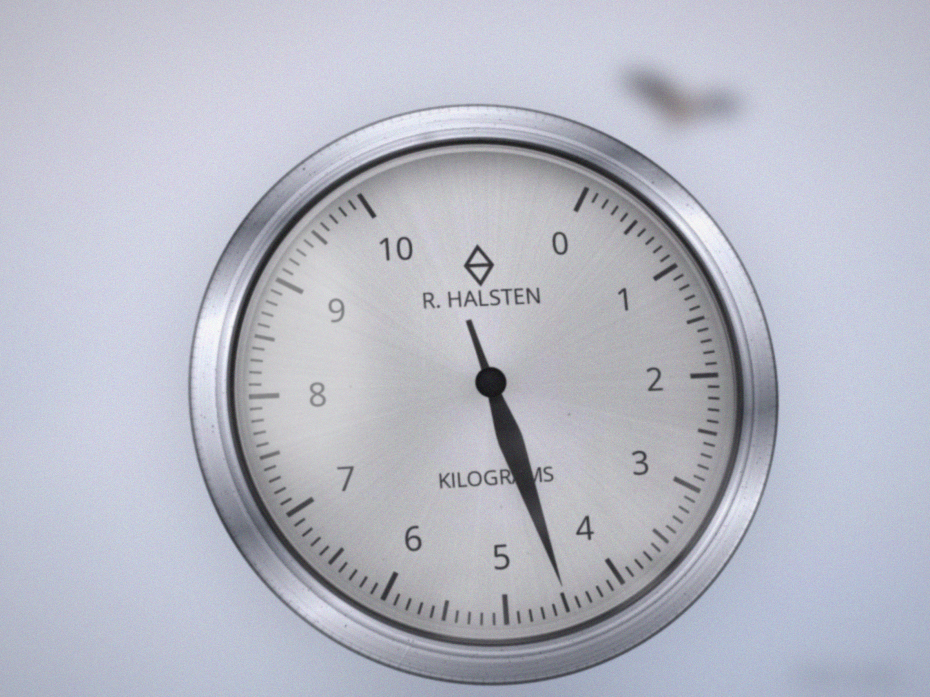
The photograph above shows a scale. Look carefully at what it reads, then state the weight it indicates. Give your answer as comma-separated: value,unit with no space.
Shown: 4.5,kg
